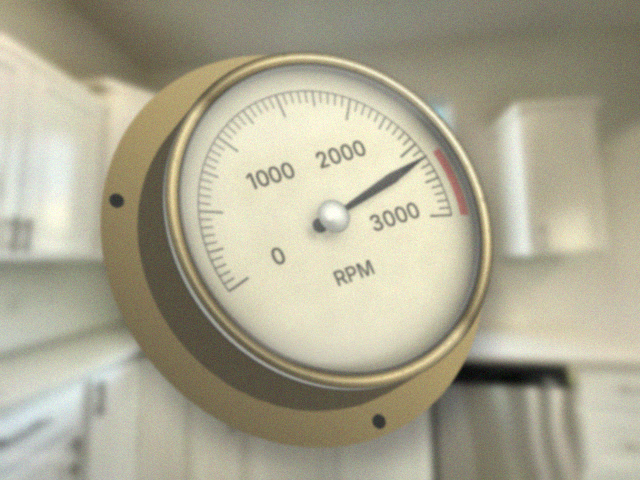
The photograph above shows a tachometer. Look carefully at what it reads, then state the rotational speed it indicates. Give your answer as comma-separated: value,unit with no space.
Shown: 2600,rpm
